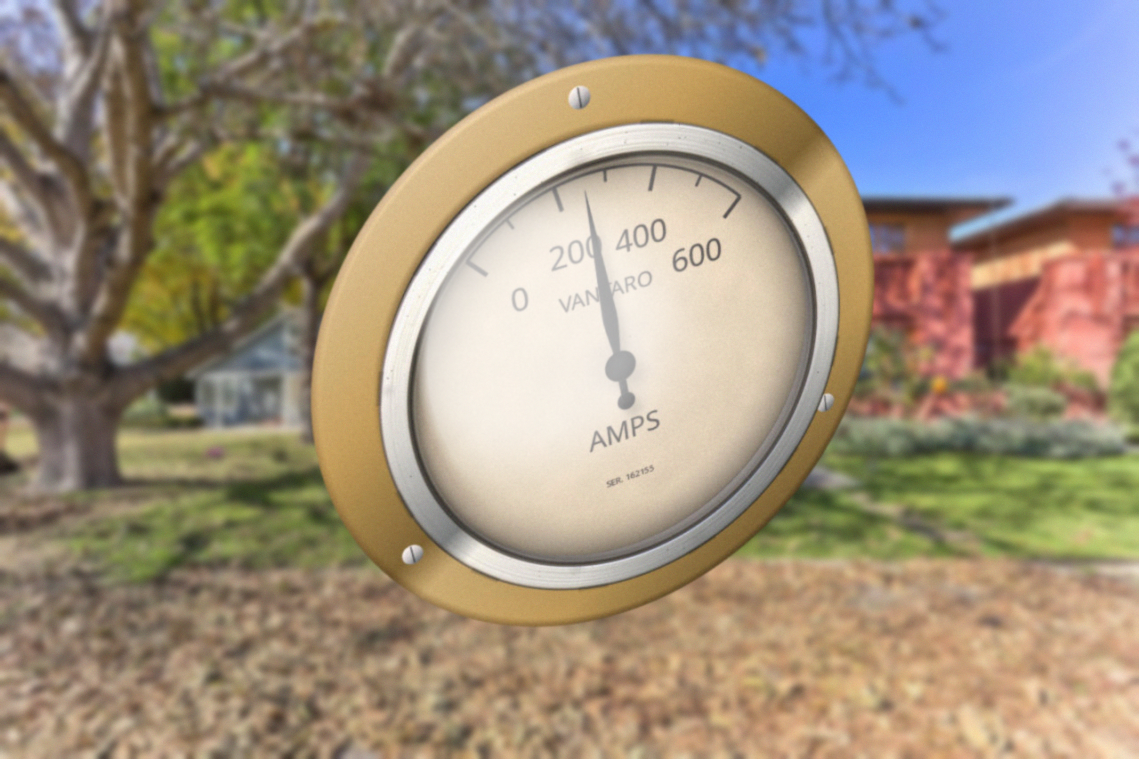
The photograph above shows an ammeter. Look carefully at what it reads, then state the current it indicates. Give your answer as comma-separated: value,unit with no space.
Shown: 250,A
